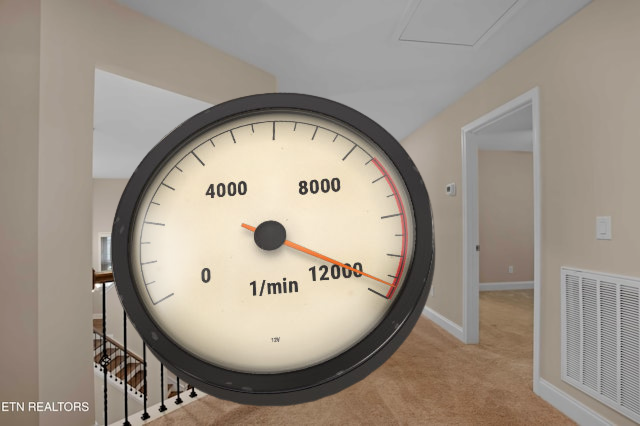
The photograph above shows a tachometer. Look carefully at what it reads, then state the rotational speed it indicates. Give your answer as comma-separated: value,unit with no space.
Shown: 11750,rpm
